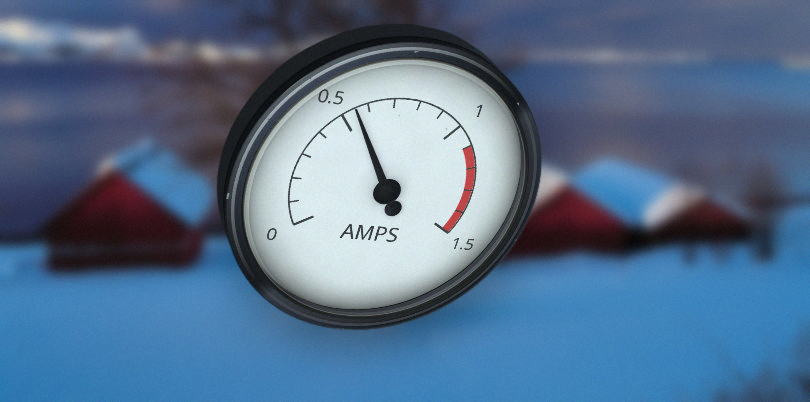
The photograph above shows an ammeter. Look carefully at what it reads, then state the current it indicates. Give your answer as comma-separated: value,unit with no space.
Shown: 0.55,A
